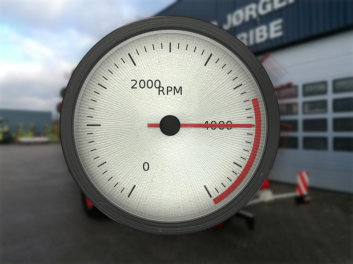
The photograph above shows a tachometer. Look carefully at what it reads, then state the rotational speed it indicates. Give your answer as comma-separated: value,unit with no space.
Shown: 4000,rpm
